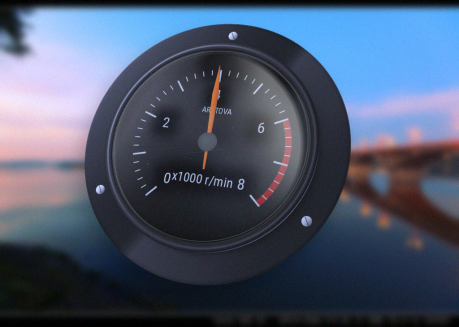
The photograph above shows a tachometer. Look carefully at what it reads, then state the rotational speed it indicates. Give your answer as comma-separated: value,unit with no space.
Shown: 4000,rpm
